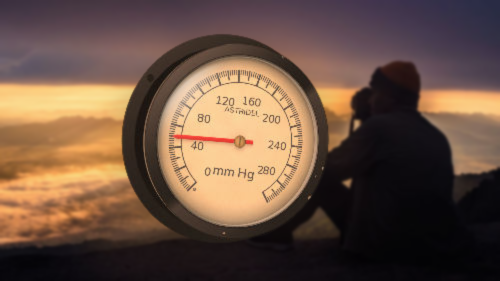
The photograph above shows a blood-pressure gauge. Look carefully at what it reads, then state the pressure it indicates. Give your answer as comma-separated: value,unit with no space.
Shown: 50,mmHg
